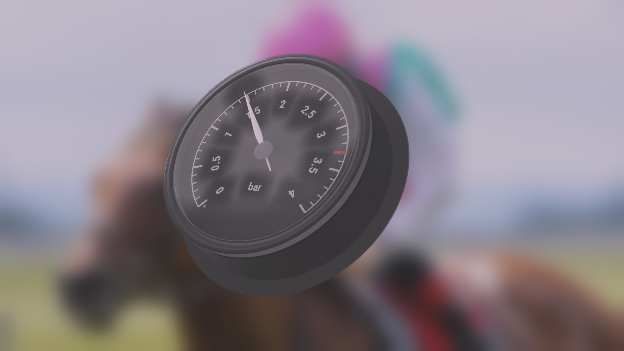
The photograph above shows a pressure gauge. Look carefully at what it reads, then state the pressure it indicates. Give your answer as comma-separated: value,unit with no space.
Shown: 1.5,bar
